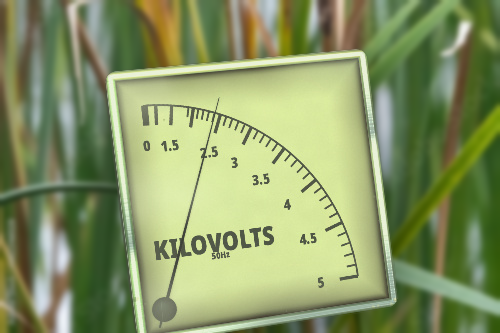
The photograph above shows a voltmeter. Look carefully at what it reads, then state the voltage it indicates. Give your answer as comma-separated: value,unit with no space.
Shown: 2.4,kV
